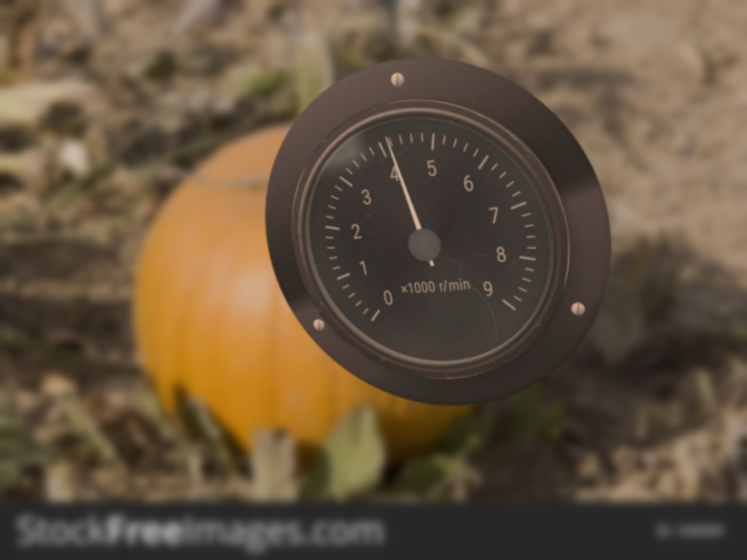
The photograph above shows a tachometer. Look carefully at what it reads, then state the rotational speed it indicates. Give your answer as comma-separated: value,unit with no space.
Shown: 4200,rpm
